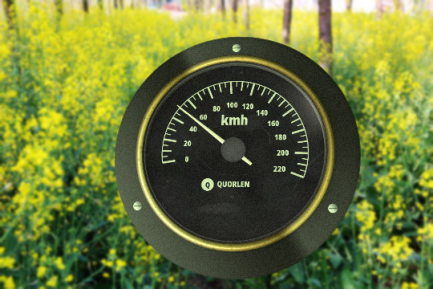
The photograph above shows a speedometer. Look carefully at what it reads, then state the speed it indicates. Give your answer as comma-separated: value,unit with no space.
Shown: 50,km/h
